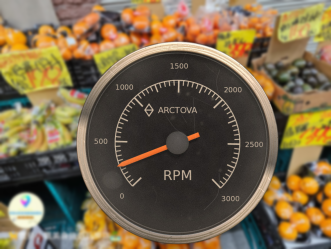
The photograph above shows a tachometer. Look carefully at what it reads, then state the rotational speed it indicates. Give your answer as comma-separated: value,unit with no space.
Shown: 250,rpm
